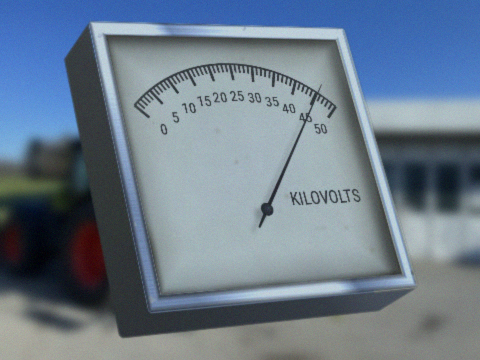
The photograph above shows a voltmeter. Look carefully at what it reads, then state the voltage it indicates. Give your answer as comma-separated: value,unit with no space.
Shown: 45,kV
